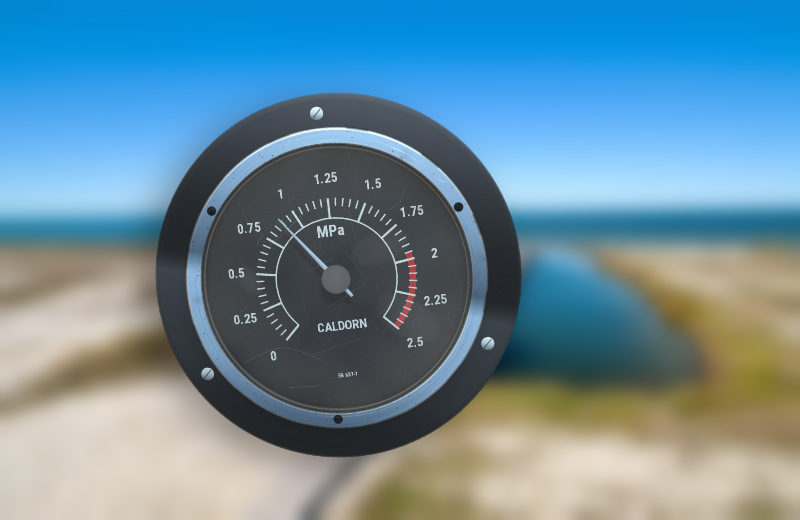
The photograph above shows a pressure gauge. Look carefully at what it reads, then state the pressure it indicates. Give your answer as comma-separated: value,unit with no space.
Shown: 0.9,MPa
